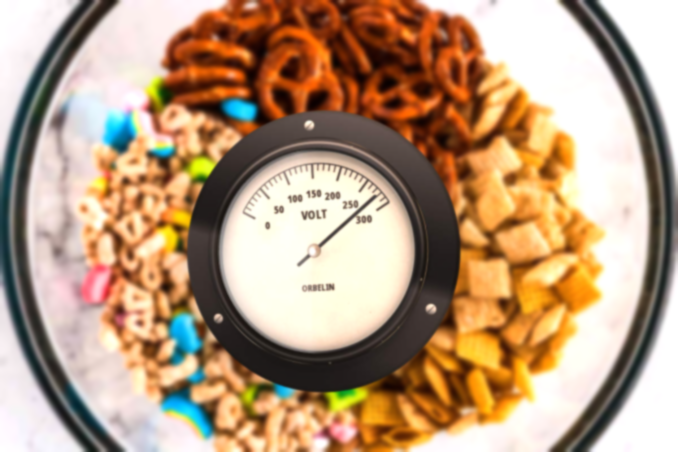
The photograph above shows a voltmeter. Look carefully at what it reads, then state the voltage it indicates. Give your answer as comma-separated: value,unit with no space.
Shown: 280,V
